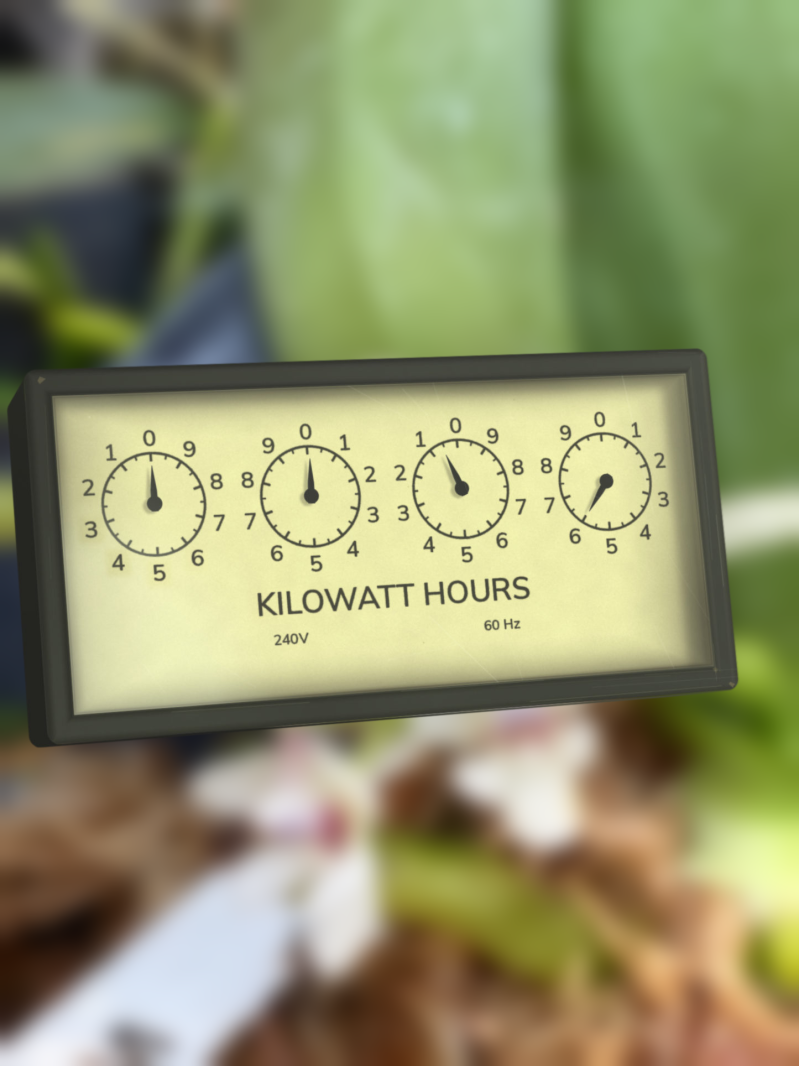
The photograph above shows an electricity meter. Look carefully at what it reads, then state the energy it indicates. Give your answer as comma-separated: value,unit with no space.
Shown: 6,kWh
